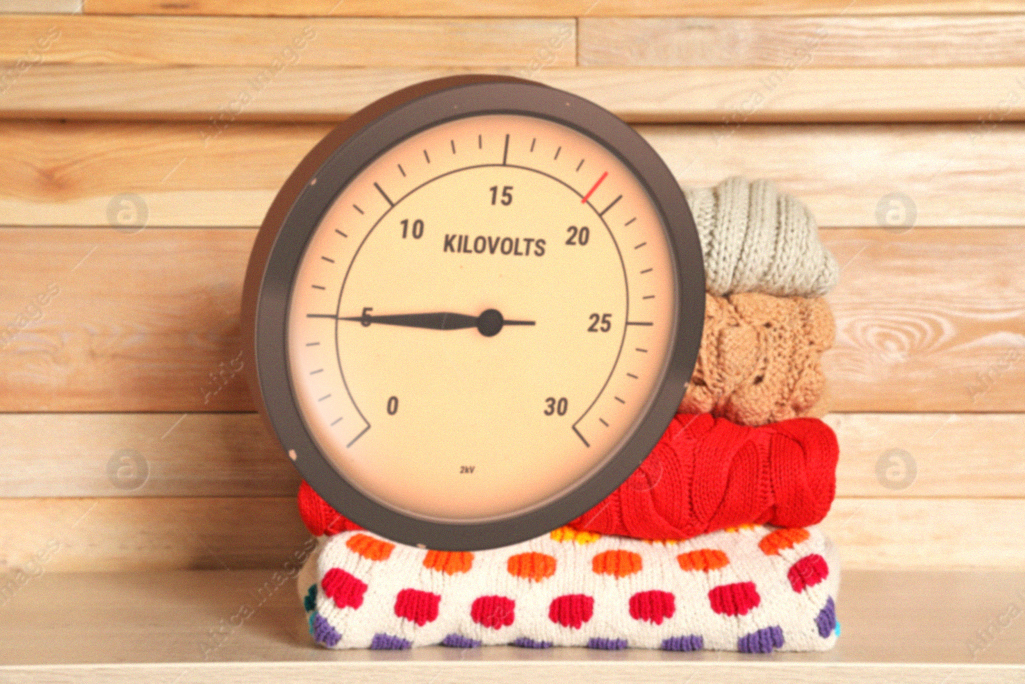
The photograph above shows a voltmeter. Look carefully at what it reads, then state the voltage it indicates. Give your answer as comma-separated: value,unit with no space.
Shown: 5,kV
